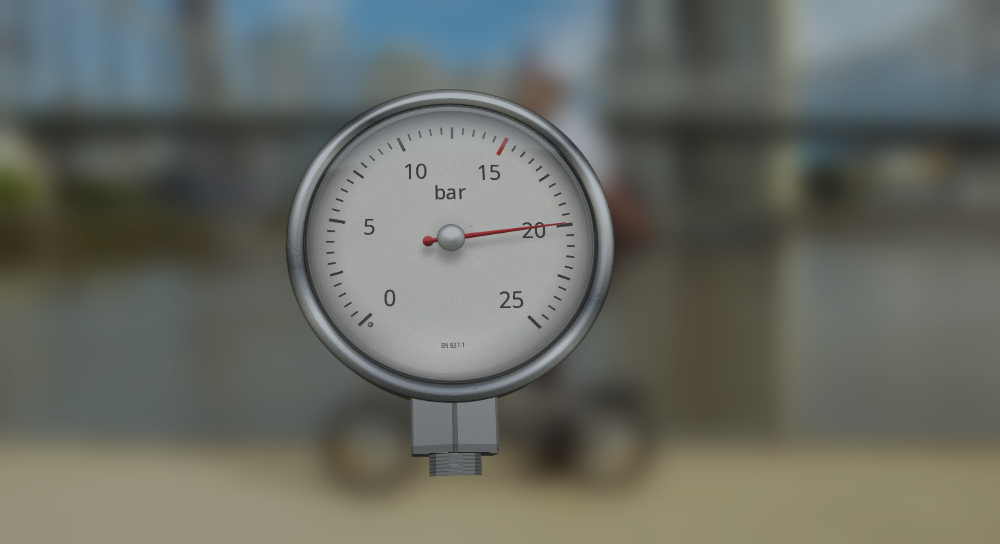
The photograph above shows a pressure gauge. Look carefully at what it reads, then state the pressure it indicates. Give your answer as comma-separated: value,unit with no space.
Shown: 20,bar
